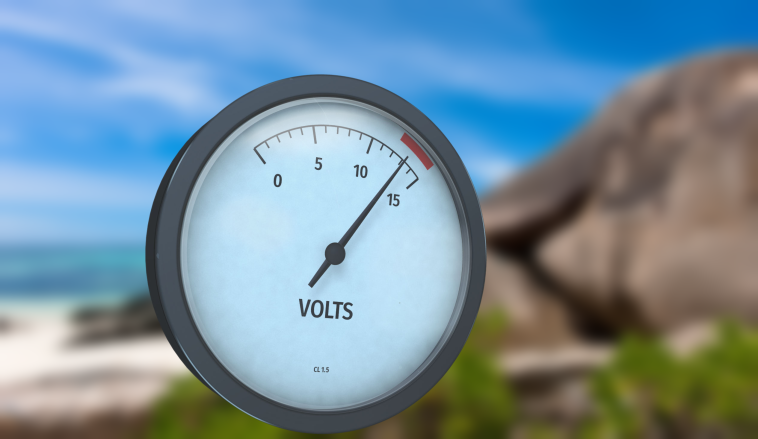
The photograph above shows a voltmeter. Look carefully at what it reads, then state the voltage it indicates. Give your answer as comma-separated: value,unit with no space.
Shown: 13,V
